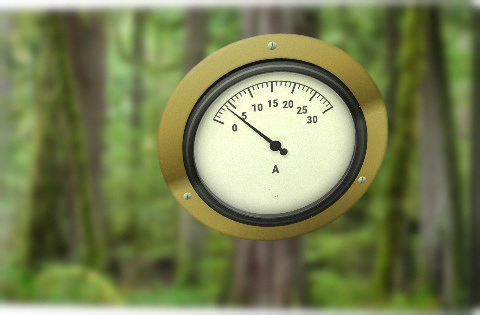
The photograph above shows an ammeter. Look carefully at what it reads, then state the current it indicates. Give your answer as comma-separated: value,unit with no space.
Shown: 4,A
